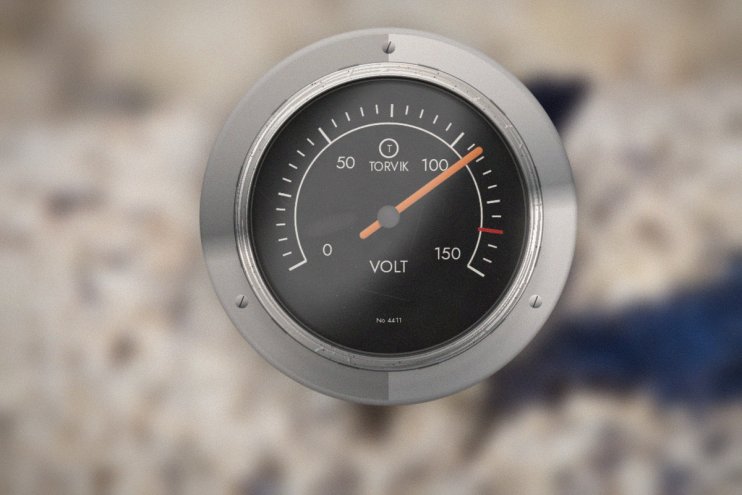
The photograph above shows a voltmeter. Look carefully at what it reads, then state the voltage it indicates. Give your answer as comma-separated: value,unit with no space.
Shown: 107.5,V
